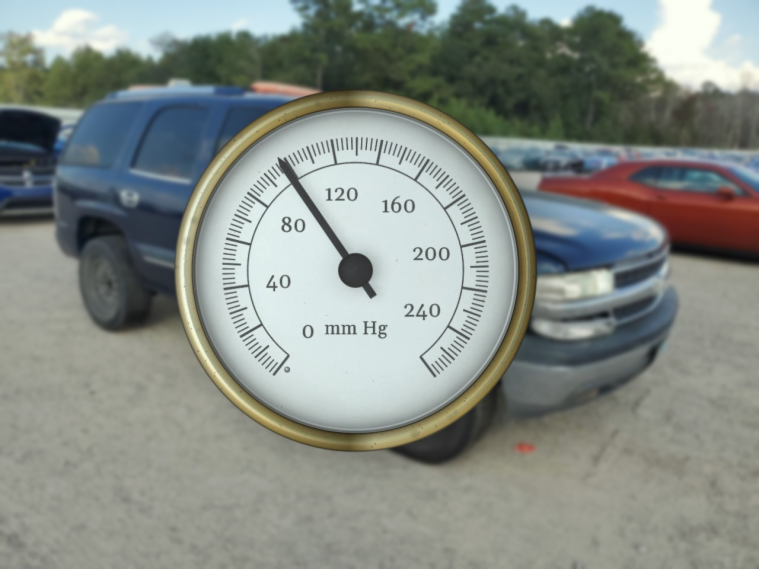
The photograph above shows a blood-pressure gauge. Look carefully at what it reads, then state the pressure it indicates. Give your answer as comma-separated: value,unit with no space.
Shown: 98,mmHg
